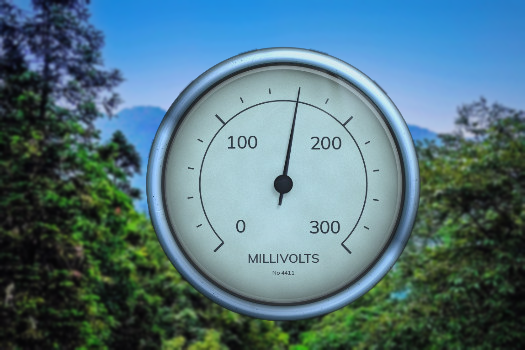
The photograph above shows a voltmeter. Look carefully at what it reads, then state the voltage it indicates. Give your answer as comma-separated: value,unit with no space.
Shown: 160,mV
